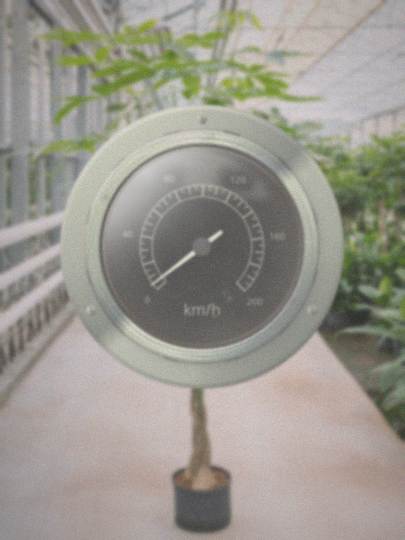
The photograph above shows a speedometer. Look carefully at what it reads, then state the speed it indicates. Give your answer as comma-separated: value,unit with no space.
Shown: 5,km/h
